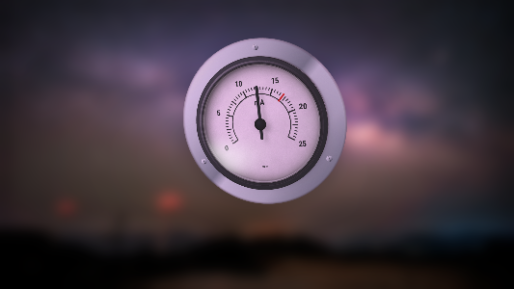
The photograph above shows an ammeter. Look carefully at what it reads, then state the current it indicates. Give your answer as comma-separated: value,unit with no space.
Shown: 12.5,mA
